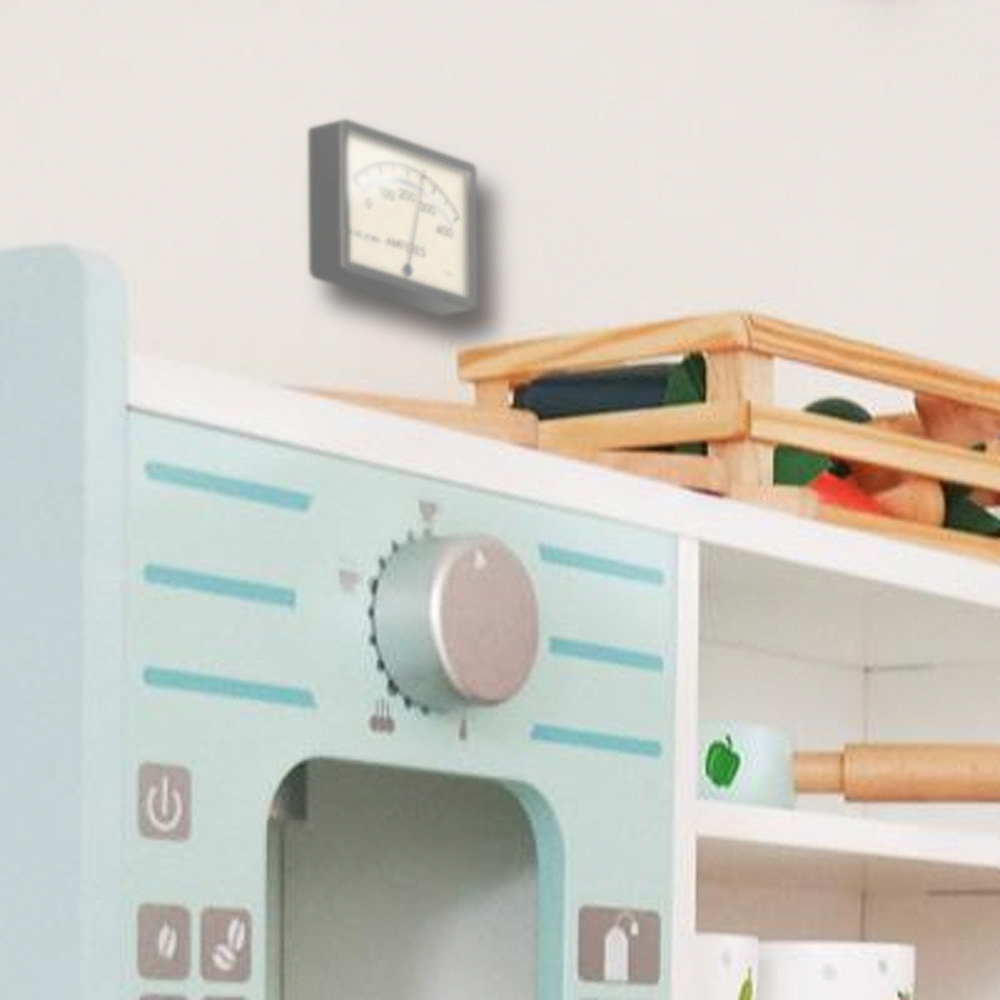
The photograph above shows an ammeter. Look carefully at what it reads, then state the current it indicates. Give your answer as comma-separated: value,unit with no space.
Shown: 250,A
